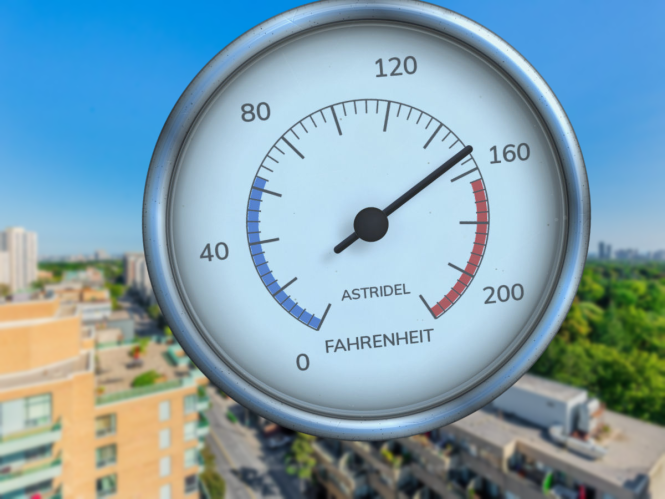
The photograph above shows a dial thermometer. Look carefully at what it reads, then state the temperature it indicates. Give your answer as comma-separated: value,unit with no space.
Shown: 152,°F
